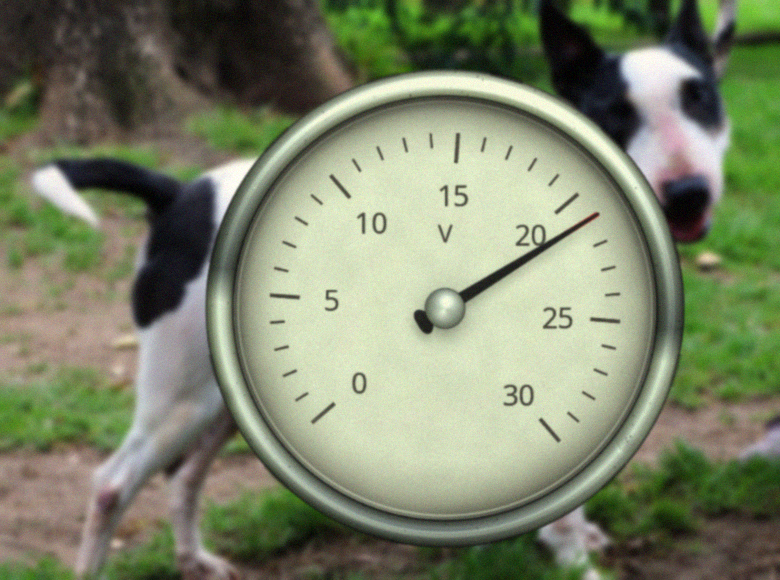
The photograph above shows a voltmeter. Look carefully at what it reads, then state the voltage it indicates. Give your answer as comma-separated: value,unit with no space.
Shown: 21,V
